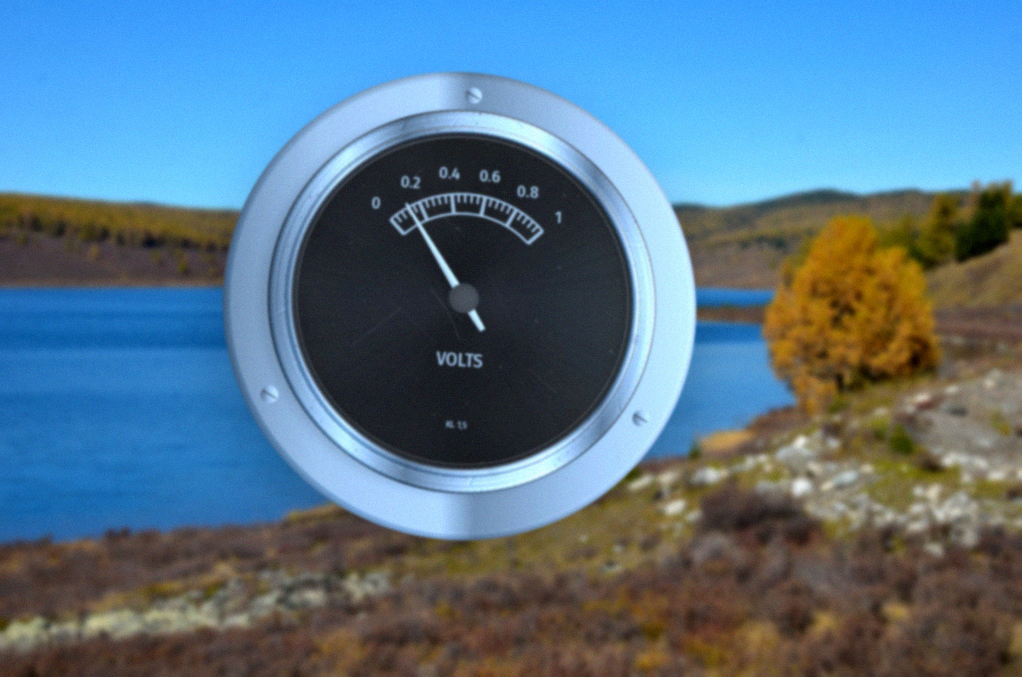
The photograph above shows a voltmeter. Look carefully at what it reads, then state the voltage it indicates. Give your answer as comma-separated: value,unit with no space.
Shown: 0.12,V
